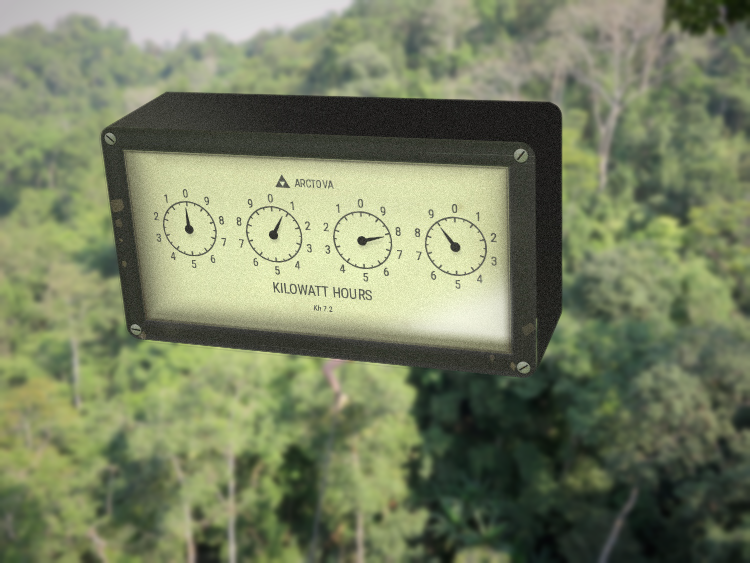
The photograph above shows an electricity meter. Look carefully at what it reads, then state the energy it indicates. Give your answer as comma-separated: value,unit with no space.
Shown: 79,kWh
